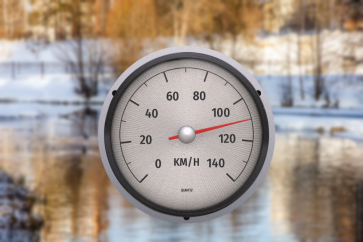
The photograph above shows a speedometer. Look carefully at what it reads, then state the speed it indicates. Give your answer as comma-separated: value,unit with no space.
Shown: 110,km/h
